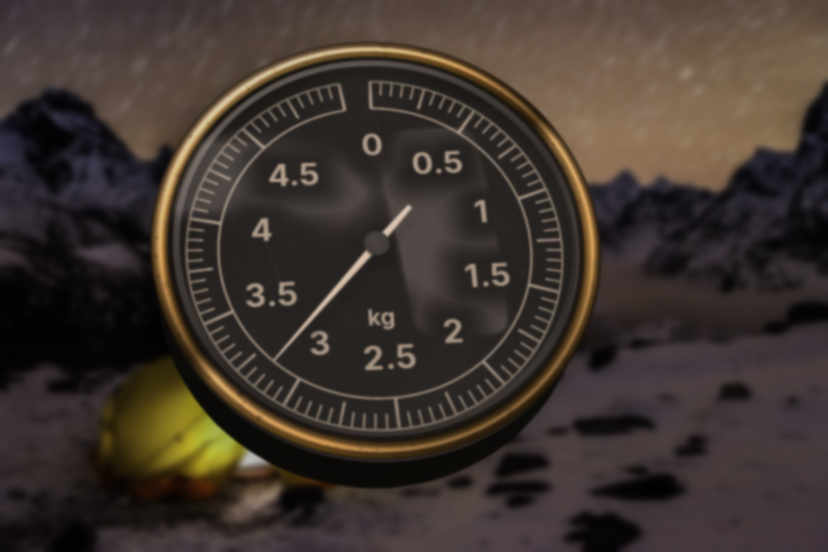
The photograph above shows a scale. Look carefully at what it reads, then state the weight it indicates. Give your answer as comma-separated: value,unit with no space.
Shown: 3.15,kg
